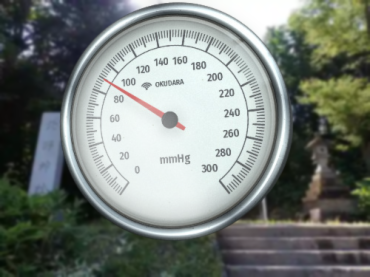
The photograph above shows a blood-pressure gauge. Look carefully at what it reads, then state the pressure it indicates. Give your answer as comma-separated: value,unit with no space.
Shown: 90,mmHg
